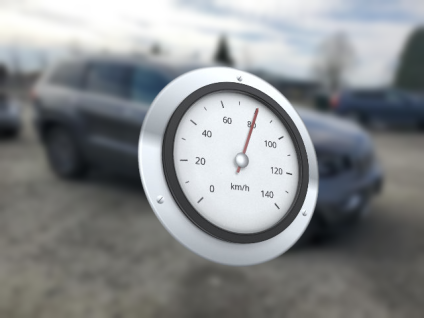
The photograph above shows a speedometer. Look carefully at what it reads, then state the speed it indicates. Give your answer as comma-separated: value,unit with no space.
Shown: 80,km/h
